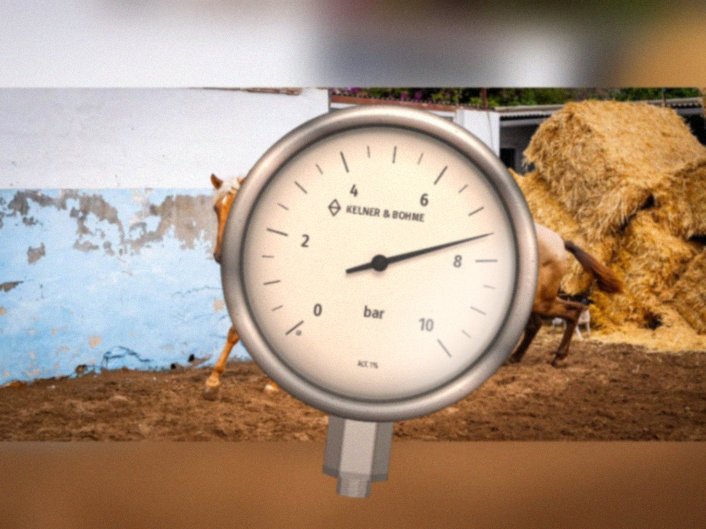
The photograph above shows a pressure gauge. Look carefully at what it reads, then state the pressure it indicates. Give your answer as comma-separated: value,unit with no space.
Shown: 7.5,bar
